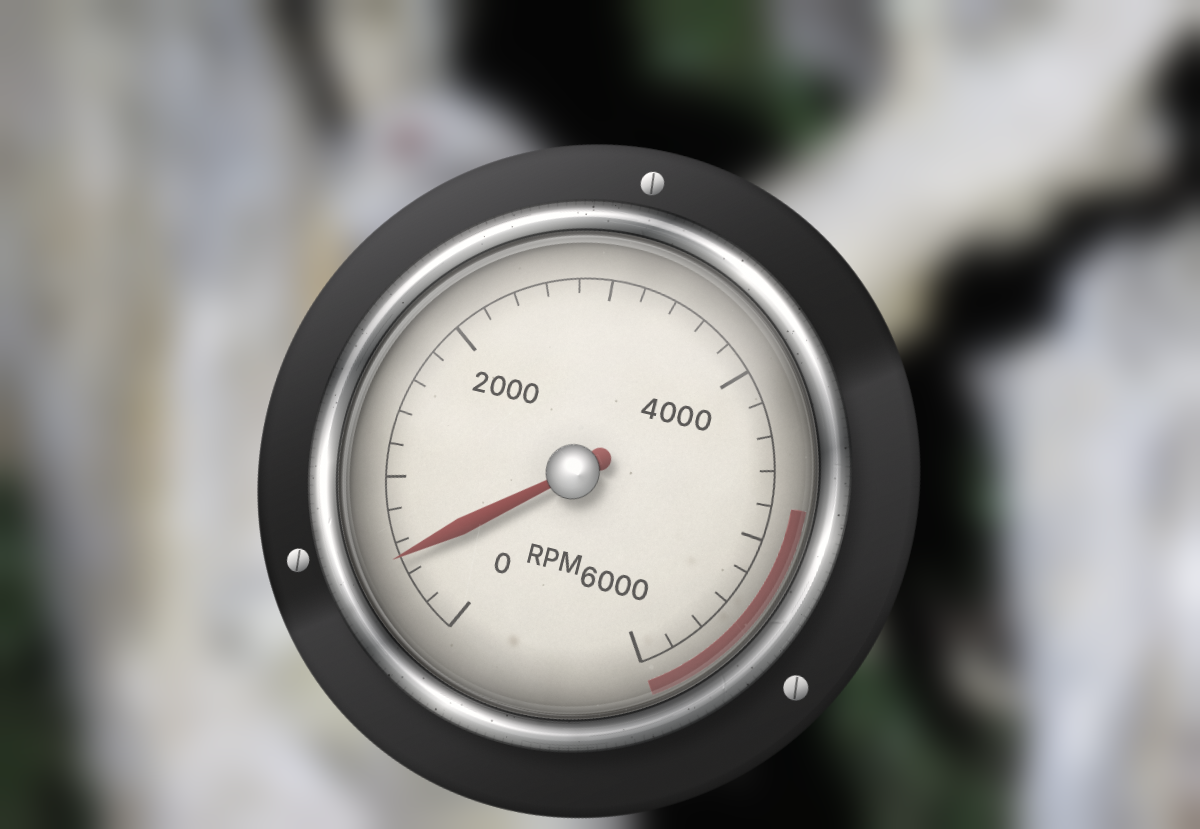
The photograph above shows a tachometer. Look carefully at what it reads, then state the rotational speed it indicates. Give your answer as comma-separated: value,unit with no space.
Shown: 500,rpm
